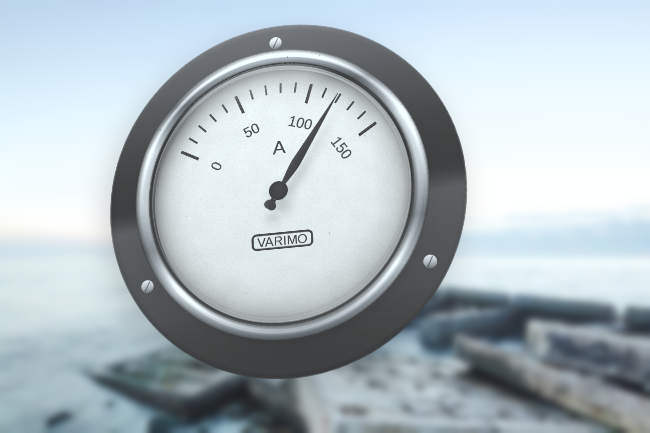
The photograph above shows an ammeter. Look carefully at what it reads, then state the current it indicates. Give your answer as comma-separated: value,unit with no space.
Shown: 120,A
